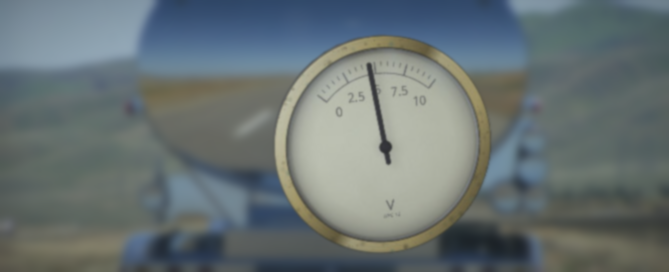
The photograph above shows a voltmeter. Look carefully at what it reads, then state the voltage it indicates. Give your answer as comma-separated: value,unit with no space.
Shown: 4.5,V
